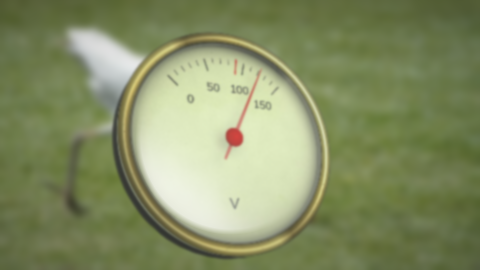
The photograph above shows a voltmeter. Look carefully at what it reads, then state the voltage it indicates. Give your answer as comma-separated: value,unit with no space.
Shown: 120,V
